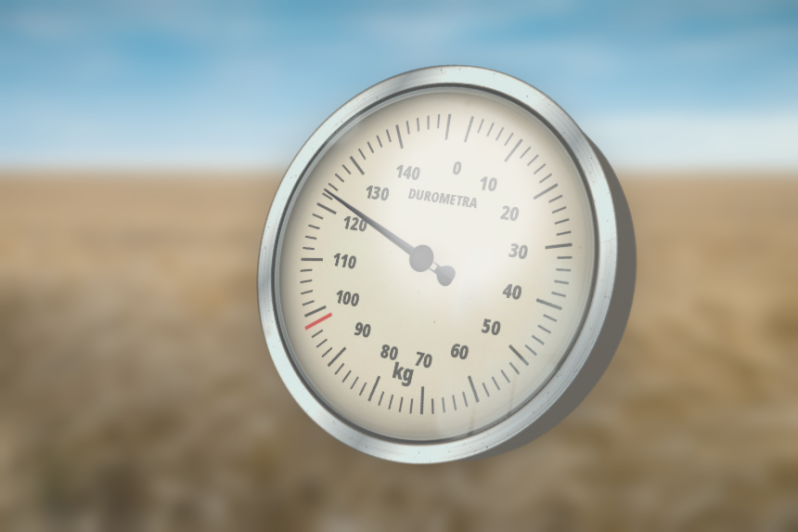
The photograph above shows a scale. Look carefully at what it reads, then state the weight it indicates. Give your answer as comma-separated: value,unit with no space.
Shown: 123,kg
